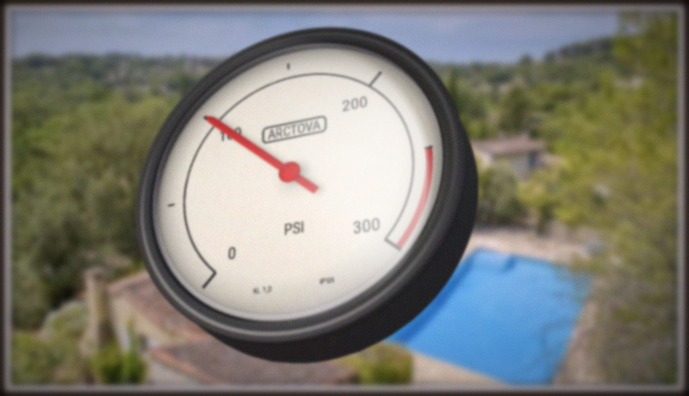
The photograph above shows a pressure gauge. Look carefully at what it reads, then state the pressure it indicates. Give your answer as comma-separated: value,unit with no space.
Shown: 100,psi
